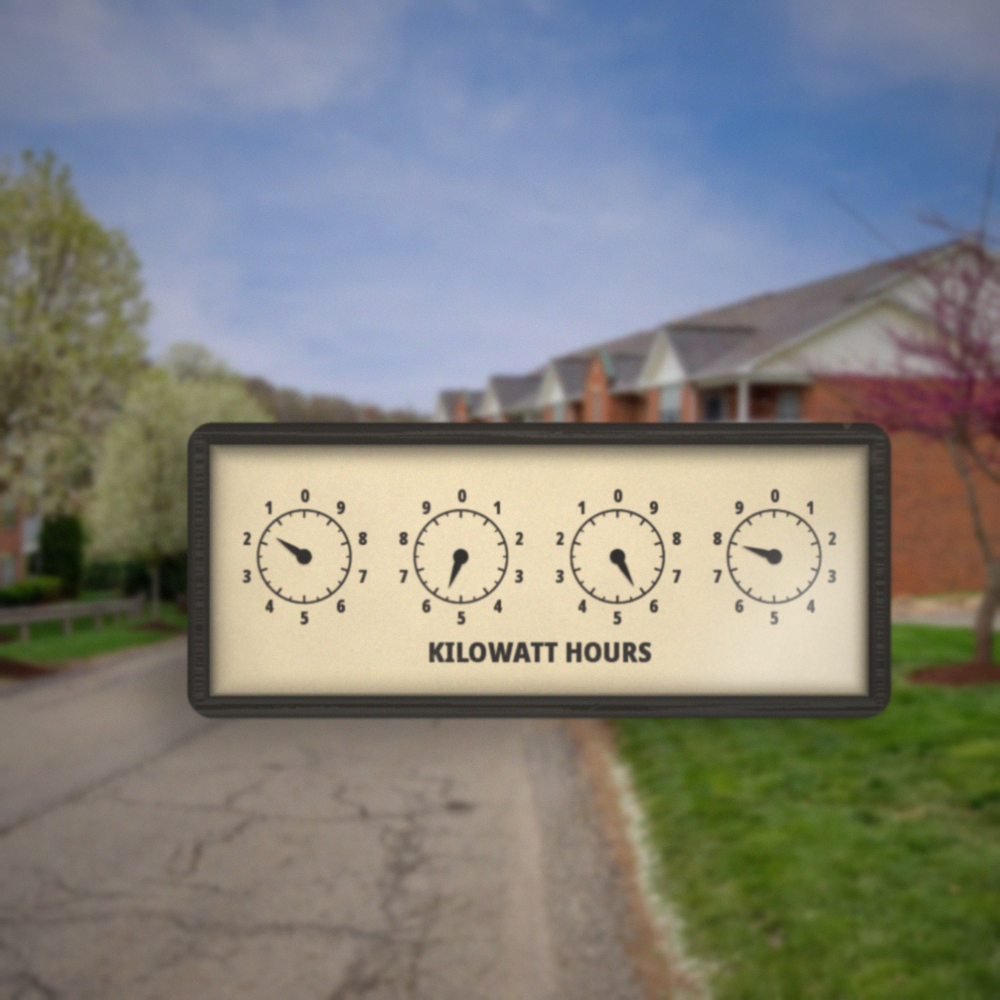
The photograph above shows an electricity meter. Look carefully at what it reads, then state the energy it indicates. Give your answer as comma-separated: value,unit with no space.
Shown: 1558,kWh
